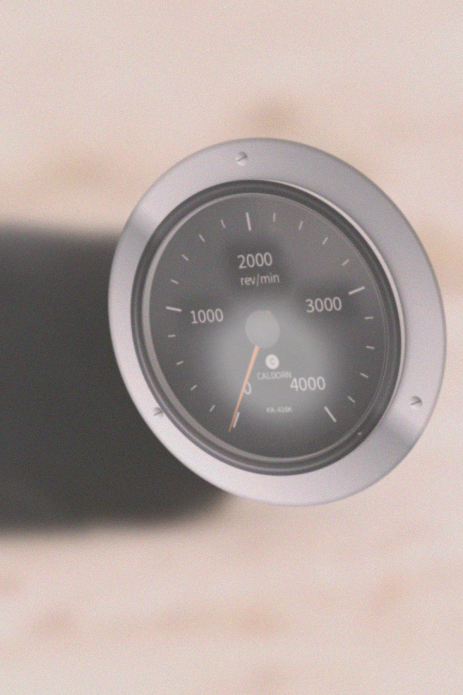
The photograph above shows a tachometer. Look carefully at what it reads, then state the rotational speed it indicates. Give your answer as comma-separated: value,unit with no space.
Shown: 0,rpm
